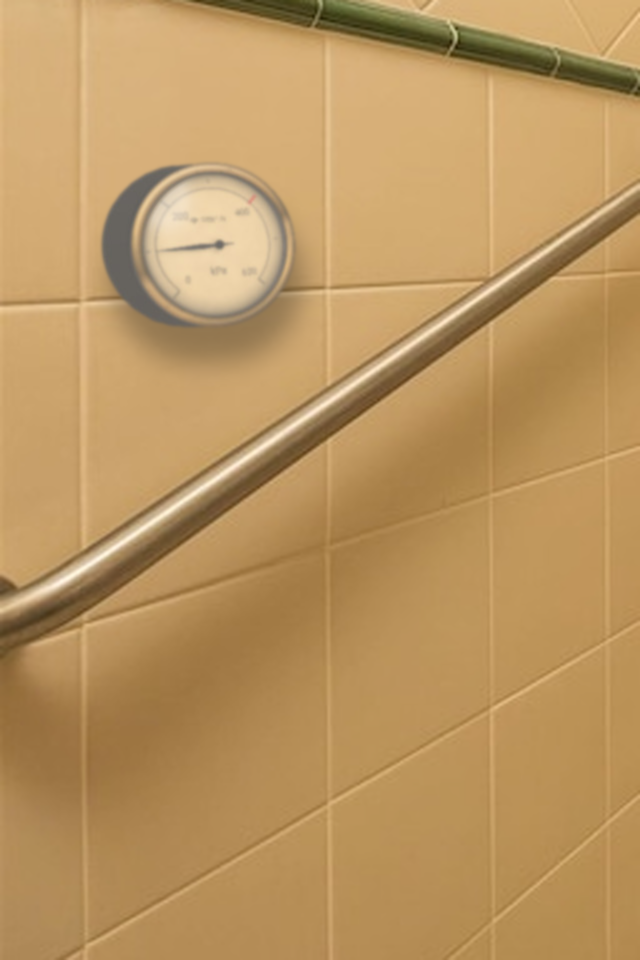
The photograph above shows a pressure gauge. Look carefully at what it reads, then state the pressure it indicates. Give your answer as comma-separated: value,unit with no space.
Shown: 100,kPa
